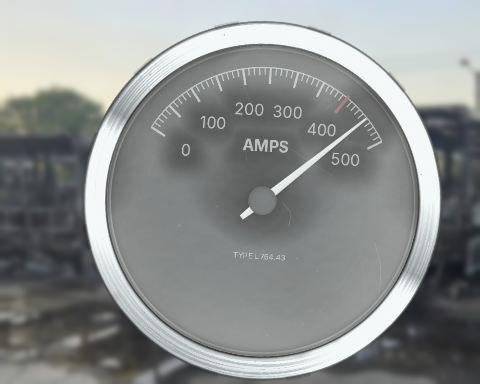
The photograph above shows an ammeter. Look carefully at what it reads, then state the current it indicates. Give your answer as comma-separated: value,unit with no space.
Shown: 450,A
